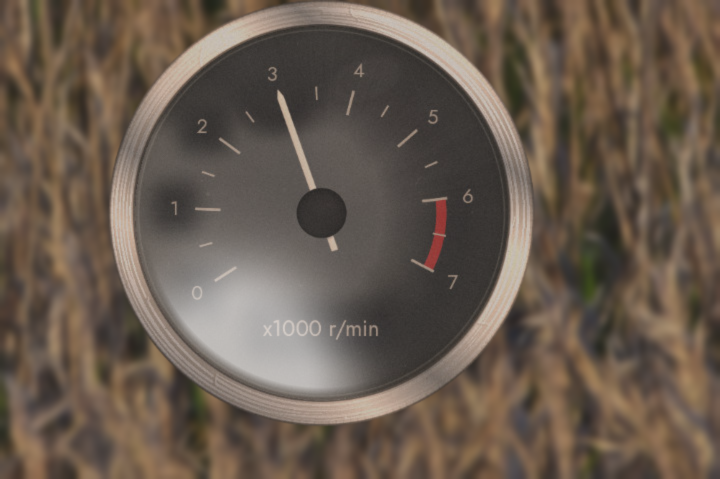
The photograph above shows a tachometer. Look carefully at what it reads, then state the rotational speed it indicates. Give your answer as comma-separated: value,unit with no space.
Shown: 3000,rpm
